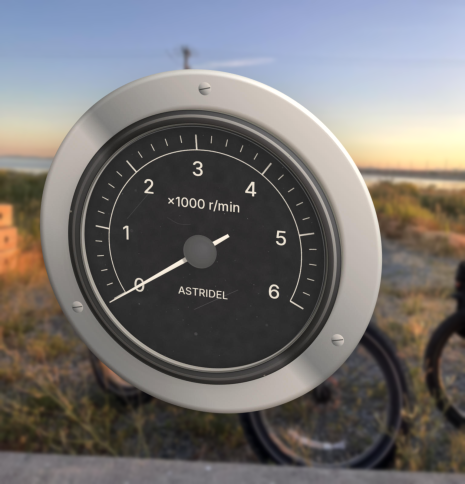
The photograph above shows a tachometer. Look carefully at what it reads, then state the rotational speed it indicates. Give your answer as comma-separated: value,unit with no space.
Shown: 0,rpm
